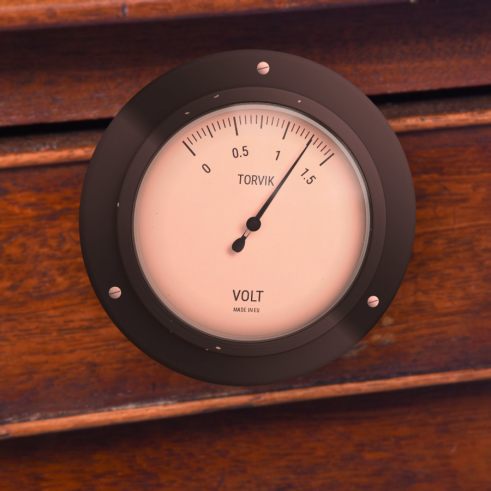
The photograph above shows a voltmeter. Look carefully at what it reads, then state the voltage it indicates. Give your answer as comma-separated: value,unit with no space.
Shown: 1.25,V
